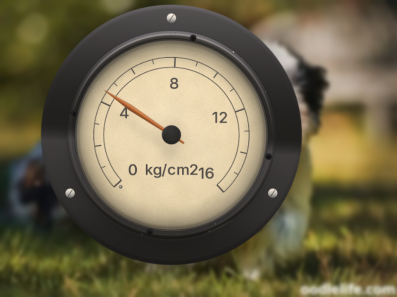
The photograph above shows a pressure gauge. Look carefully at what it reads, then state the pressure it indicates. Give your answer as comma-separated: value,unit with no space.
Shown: 4.5,kg/cm²
